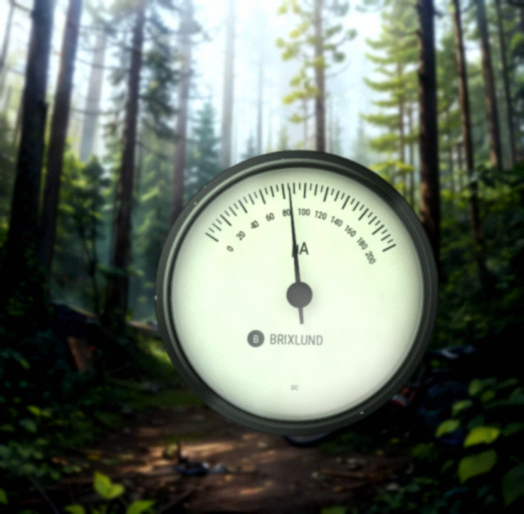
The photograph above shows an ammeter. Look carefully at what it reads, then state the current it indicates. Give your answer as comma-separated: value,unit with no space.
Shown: 85,µA
